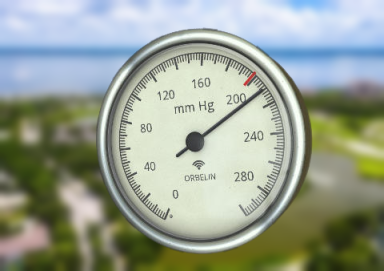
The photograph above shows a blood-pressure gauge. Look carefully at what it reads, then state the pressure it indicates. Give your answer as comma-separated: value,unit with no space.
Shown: 210,mmHg
